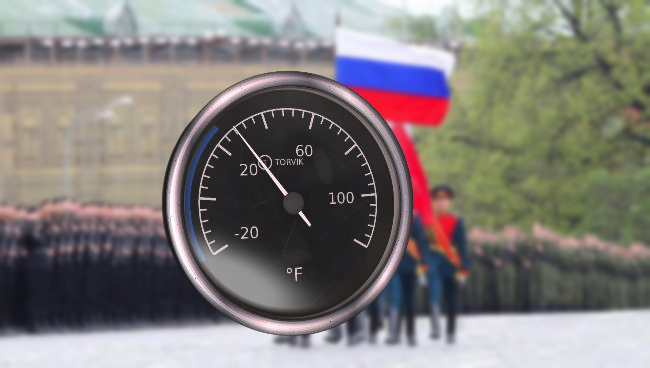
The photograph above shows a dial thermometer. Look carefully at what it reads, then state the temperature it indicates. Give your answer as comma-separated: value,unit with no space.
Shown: 28,°F
